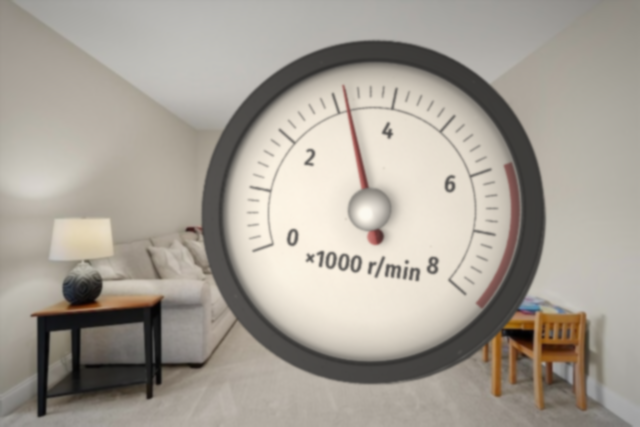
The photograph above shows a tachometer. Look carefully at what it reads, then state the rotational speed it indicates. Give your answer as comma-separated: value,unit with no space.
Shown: 3200,rpm
